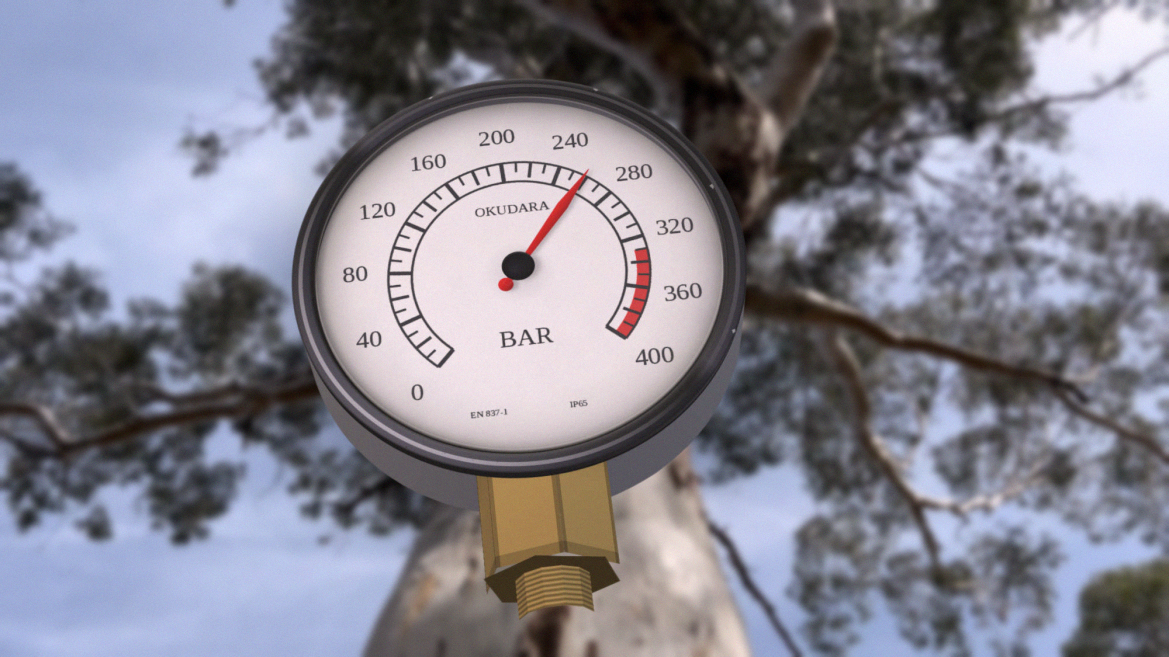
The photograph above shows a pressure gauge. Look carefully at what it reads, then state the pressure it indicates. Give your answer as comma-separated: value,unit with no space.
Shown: 260,bar
